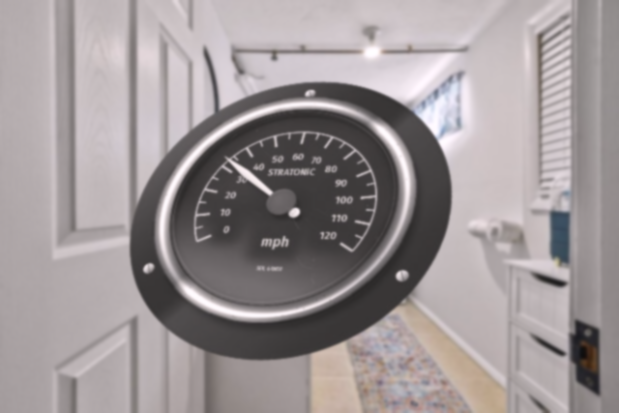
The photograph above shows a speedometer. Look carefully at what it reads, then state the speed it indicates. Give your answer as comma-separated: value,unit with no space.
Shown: 32.5,mph
